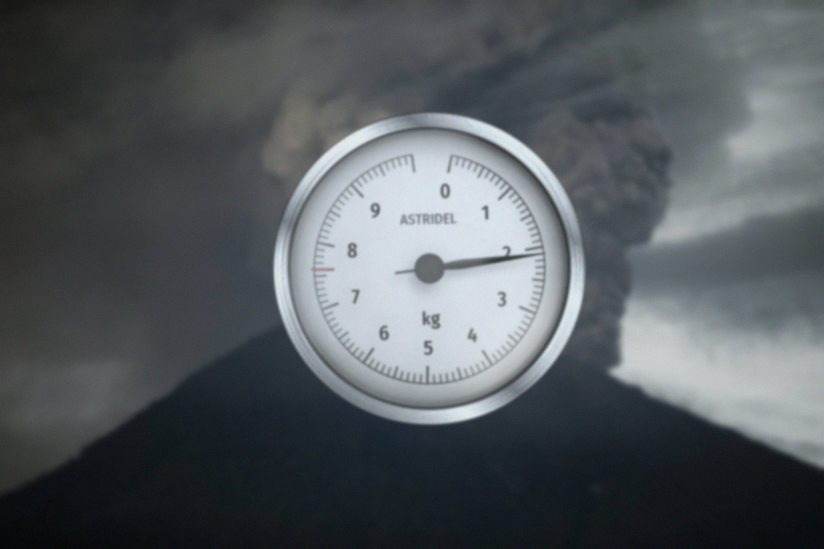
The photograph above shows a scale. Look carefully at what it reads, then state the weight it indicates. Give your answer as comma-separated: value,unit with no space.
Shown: 2.1,kg
